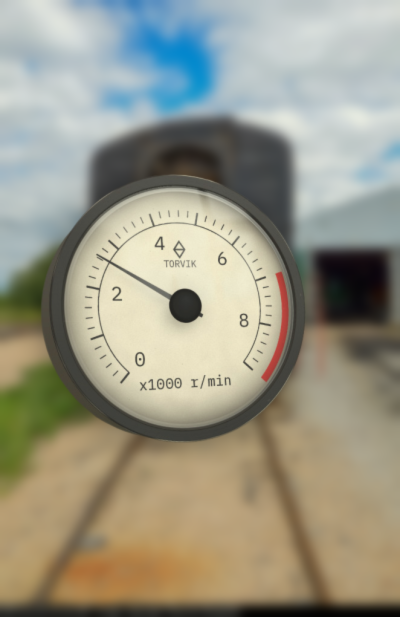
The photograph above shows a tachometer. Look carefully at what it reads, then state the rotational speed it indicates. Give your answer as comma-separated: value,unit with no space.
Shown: 2600,rpm
